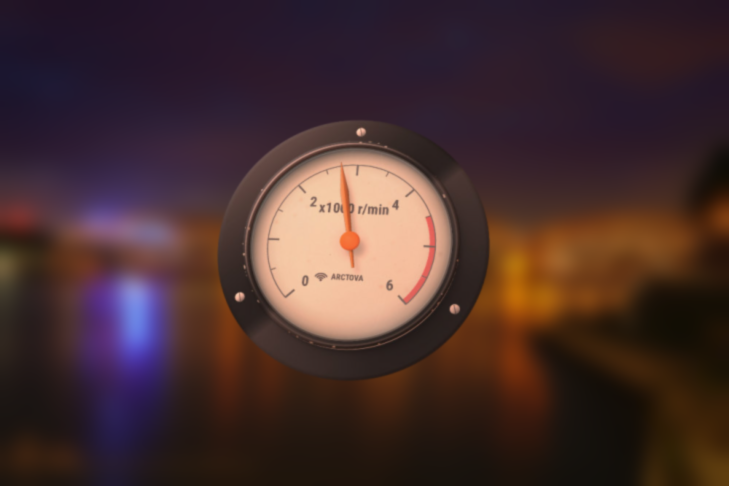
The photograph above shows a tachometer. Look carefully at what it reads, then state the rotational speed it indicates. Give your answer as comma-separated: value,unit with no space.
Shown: 2750,rpm
